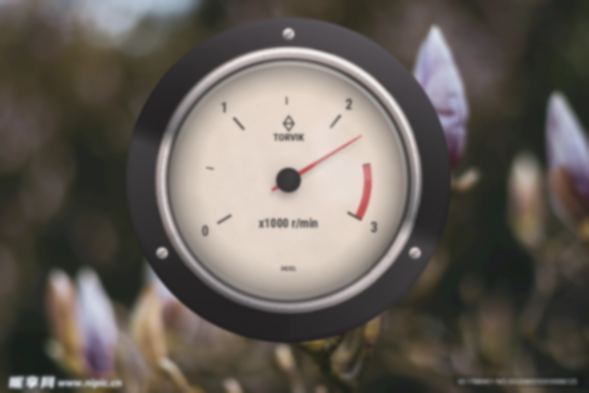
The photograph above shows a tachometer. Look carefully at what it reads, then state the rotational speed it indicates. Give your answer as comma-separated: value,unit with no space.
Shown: 2250,rpm
